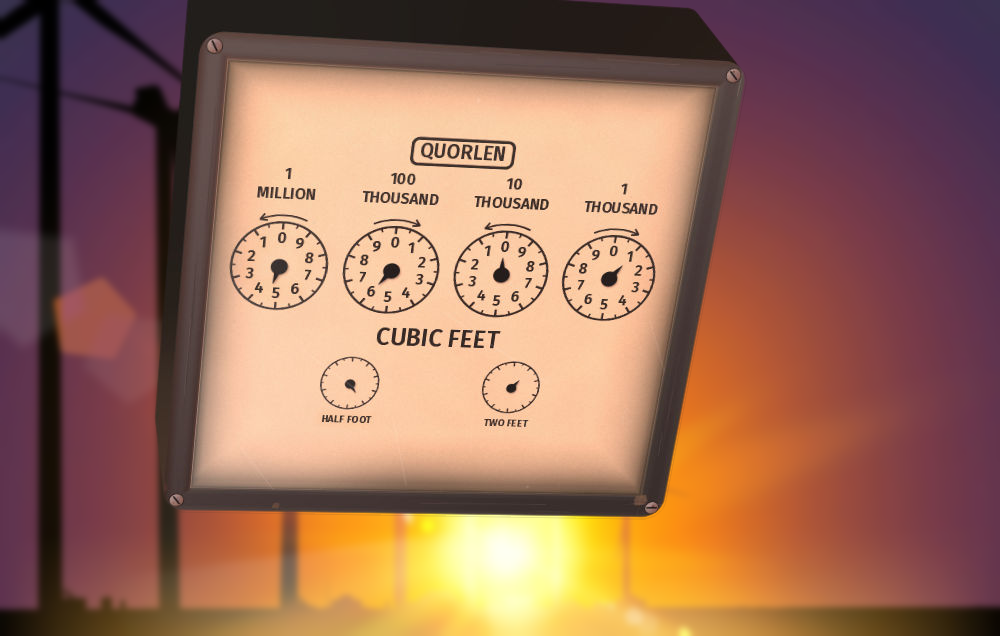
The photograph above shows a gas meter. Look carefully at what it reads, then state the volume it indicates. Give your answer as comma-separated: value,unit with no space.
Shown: 460100,ft³
